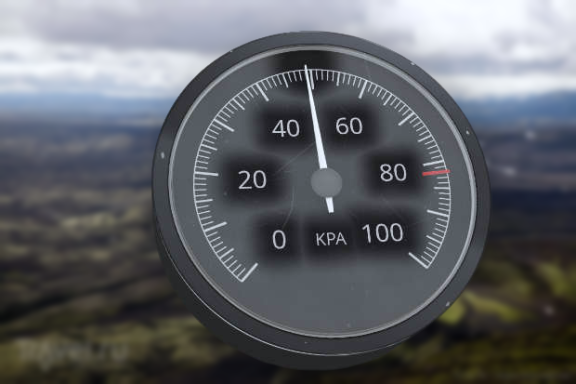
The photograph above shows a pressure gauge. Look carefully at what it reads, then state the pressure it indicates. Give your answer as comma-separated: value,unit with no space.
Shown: 49,kPa
